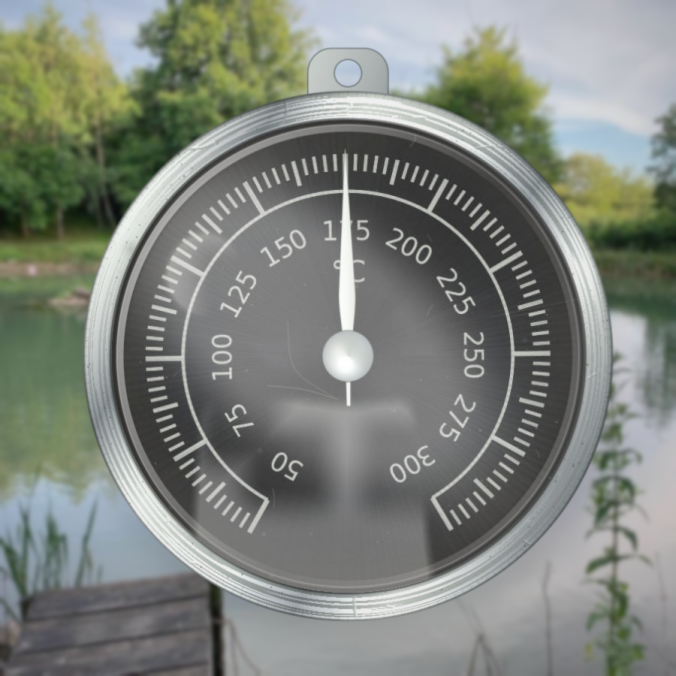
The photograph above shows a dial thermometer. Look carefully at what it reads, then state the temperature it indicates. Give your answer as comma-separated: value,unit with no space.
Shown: 175,°C
